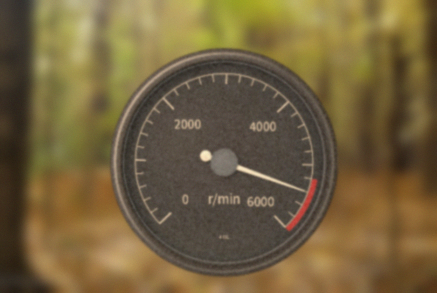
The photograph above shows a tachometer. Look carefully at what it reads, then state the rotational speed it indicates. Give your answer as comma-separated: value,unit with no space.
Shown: 5400,rpm
